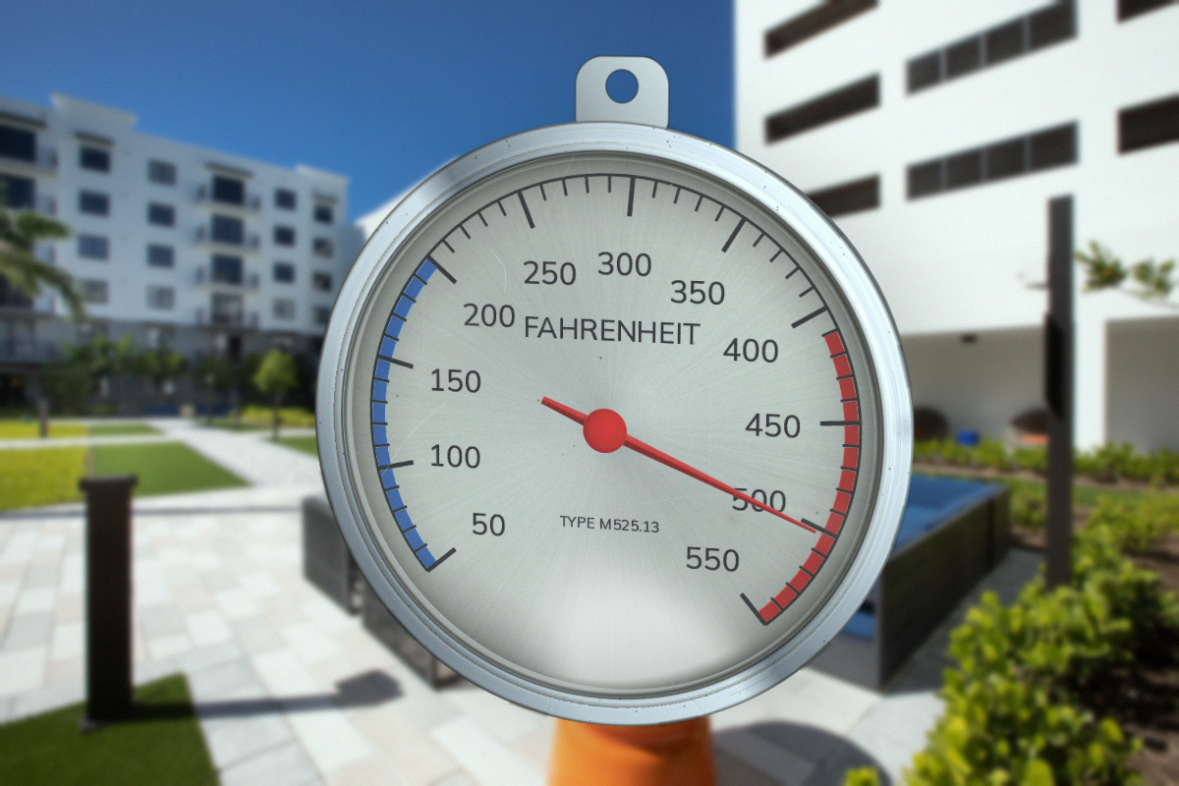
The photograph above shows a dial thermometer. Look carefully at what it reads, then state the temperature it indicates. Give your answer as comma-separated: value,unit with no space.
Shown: 500,°F
